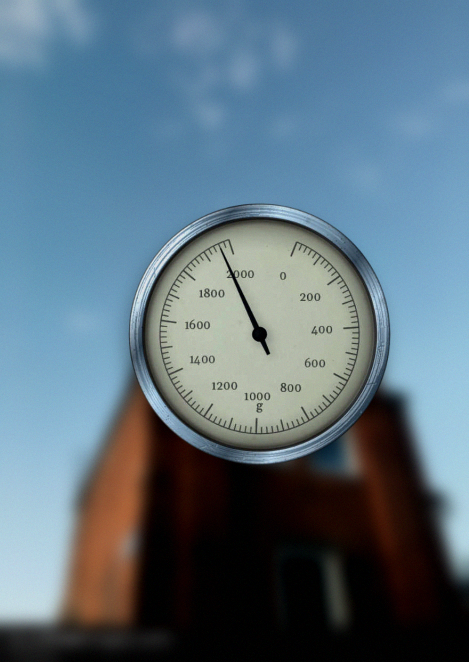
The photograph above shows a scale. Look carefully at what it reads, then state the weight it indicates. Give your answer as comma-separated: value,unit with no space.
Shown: 1960,g
